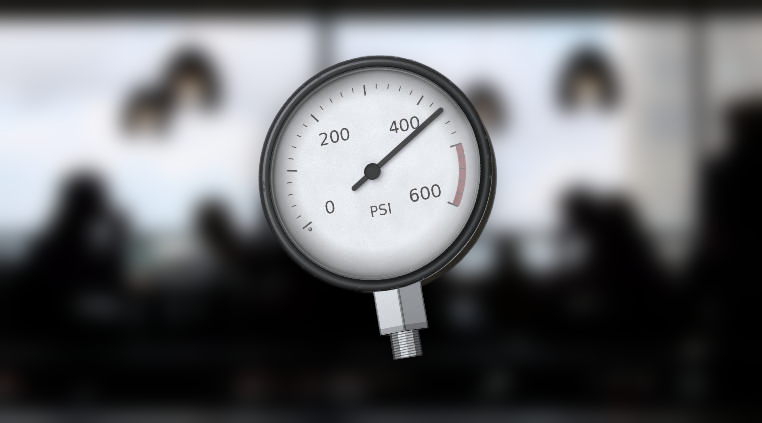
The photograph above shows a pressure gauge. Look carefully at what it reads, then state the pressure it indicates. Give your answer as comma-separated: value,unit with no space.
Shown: 440,psi
